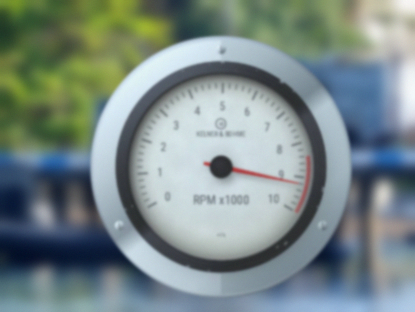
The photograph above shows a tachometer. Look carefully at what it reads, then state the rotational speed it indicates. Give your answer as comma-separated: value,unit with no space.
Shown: 9200,rpm
